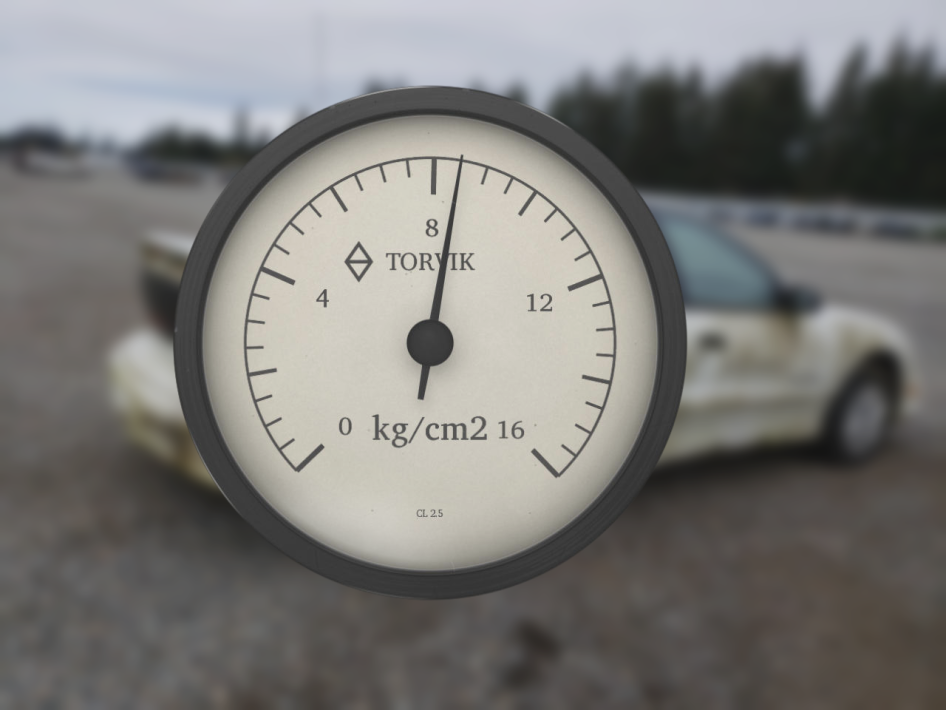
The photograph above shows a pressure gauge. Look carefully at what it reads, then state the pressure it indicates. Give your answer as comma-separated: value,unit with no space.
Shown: 8.5,kg/cm²
